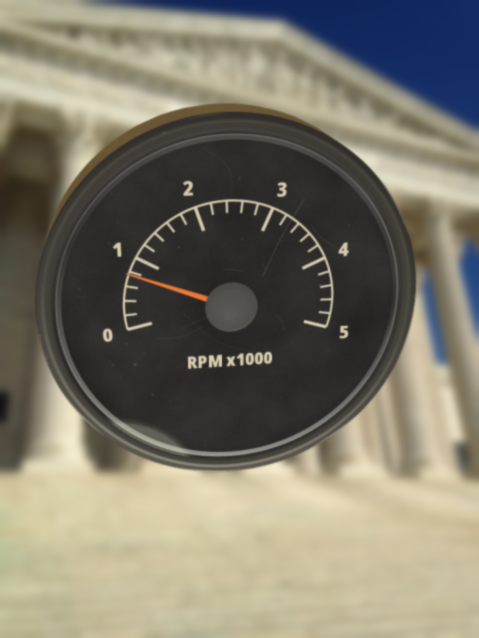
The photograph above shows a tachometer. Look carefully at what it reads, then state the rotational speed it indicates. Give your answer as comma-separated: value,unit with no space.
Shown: 800,rpm
